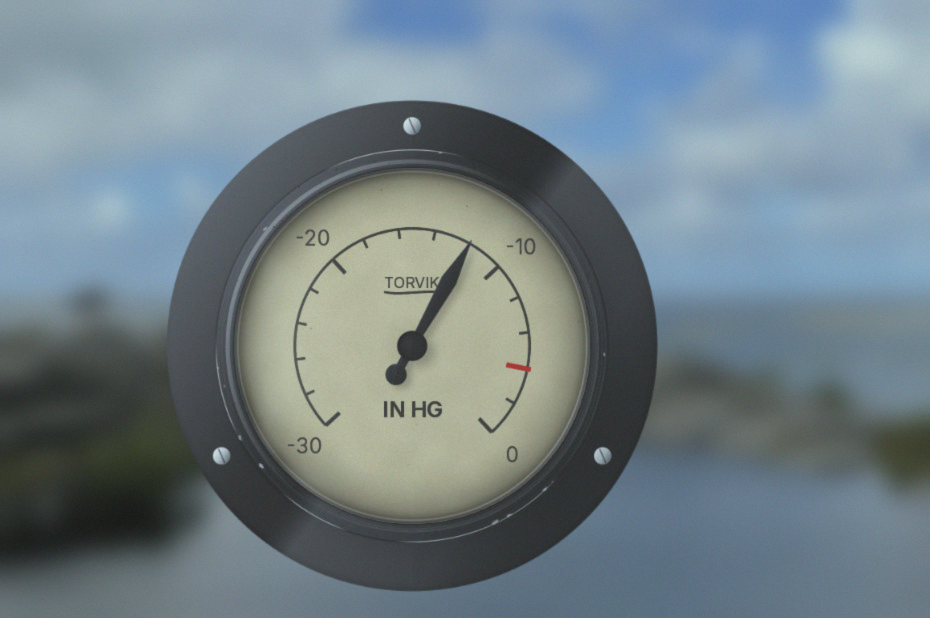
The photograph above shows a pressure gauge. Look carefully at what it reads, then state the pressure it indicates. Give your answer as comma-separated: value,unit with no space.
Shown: -12,inHg
